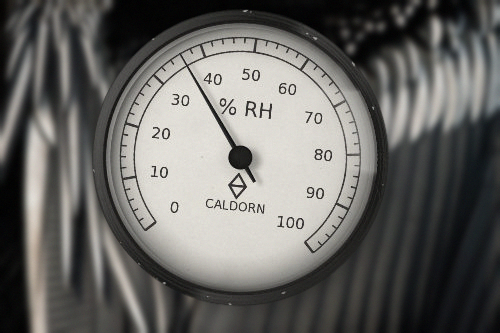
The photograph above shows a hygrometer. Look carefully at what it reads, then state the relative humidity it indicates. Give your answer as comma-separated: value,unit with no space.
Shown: 36,%
